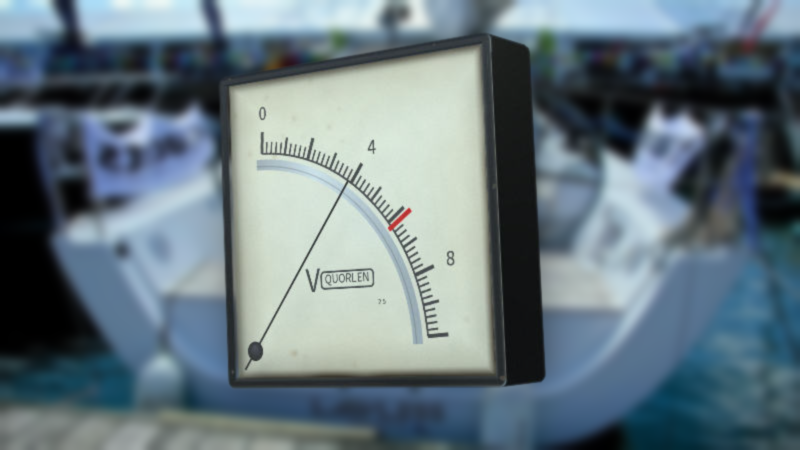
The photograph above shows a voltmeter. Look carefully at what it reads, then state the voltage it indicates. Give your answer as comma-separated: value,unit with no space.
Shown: 4,V
